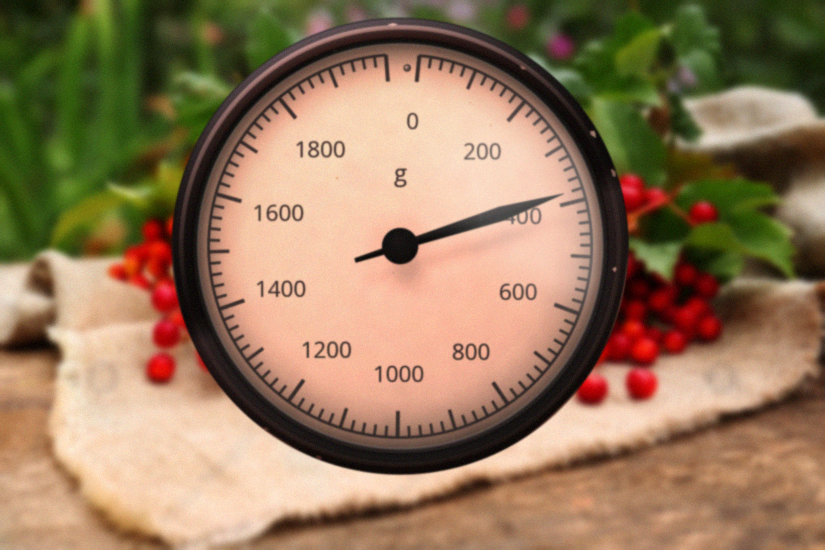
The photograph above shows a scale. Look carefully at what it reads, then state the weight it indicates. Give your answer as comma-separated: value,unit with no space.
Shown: 380,g
